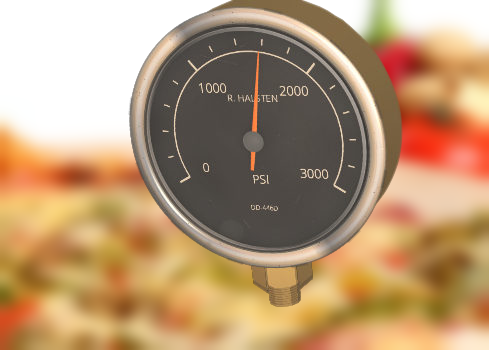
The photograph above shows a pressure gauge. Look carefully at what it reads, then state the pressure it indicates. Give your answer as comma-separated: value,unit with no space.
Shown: 1600,psi
